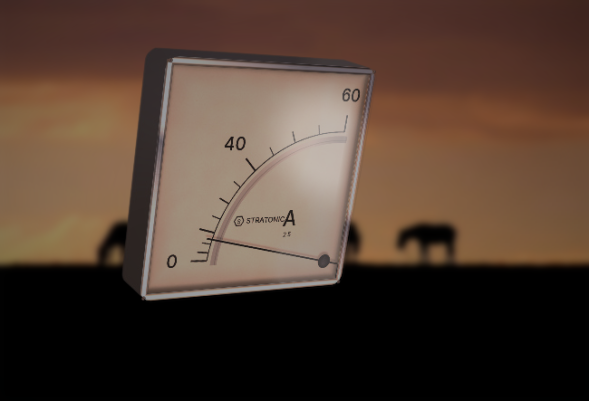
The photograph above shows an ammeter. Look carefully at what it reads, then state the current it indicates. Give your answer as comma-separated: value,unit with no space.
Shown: 17.5,A
